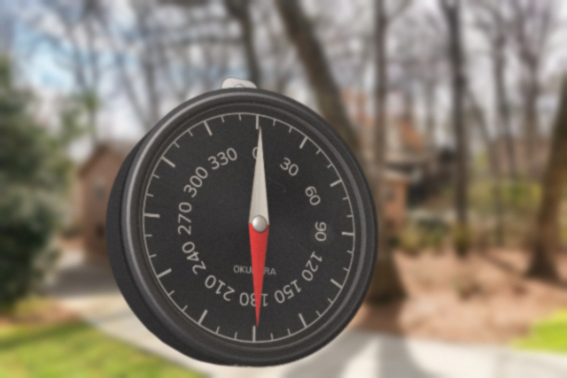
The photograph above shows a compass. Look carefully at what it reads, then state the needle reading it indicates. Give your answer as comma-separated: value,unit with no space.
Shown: 180,°
